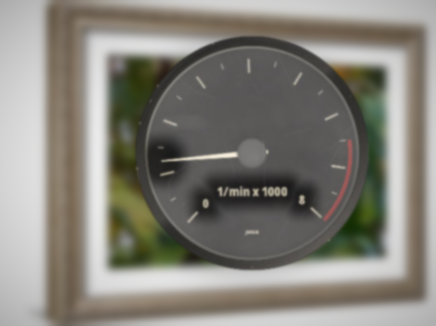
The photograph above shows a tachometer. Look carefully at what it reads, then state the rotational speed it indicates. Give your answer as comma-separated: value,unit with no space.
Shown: 1250,rpm
